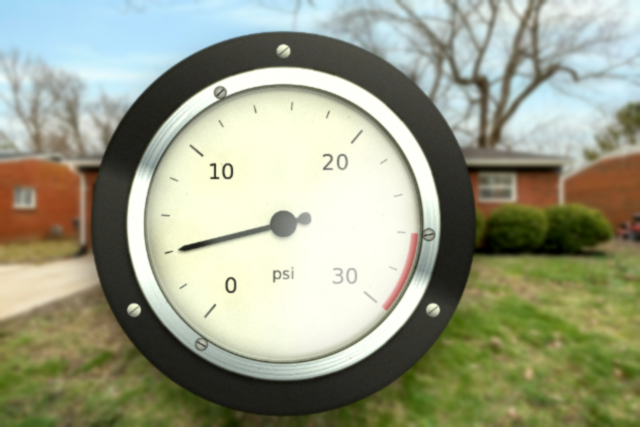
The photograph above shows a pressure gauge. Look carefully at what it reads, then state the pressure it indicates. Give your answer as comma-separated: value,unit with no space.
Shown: 4,psi
